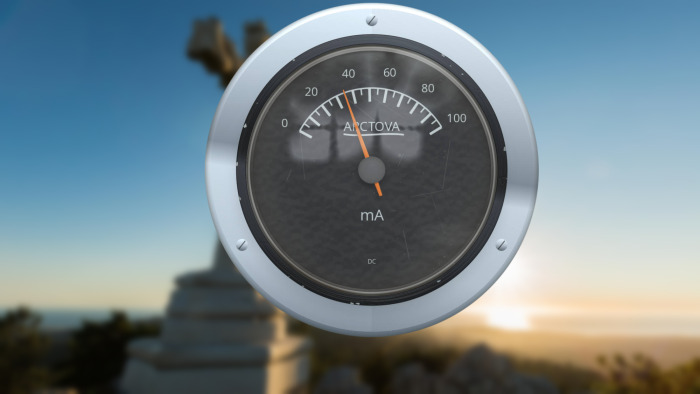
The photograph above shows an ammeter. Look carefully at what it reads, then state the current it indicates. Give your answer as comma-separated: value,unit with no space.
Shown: 35,mA
